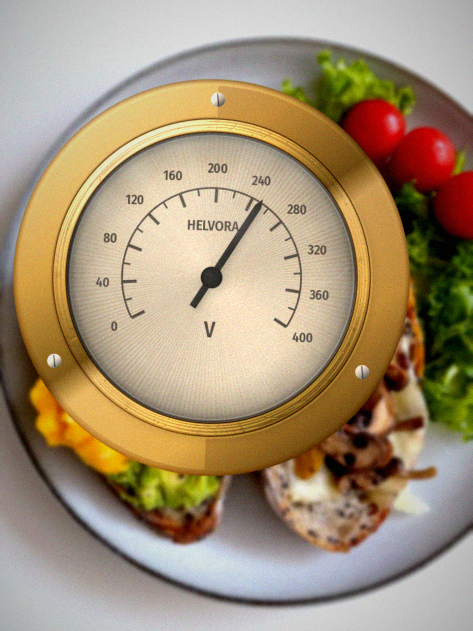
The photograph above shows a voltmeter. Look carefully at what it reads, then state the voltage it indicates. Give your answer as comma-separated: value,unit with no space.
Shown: 250,V
